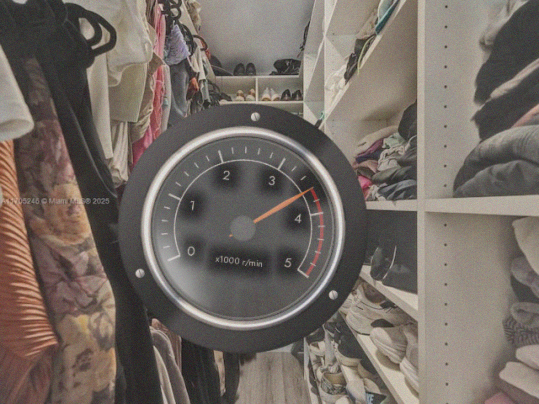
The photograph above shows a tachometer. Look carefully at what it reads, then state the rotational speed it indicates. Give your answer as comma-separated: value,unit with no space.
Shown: 3600,rpm
